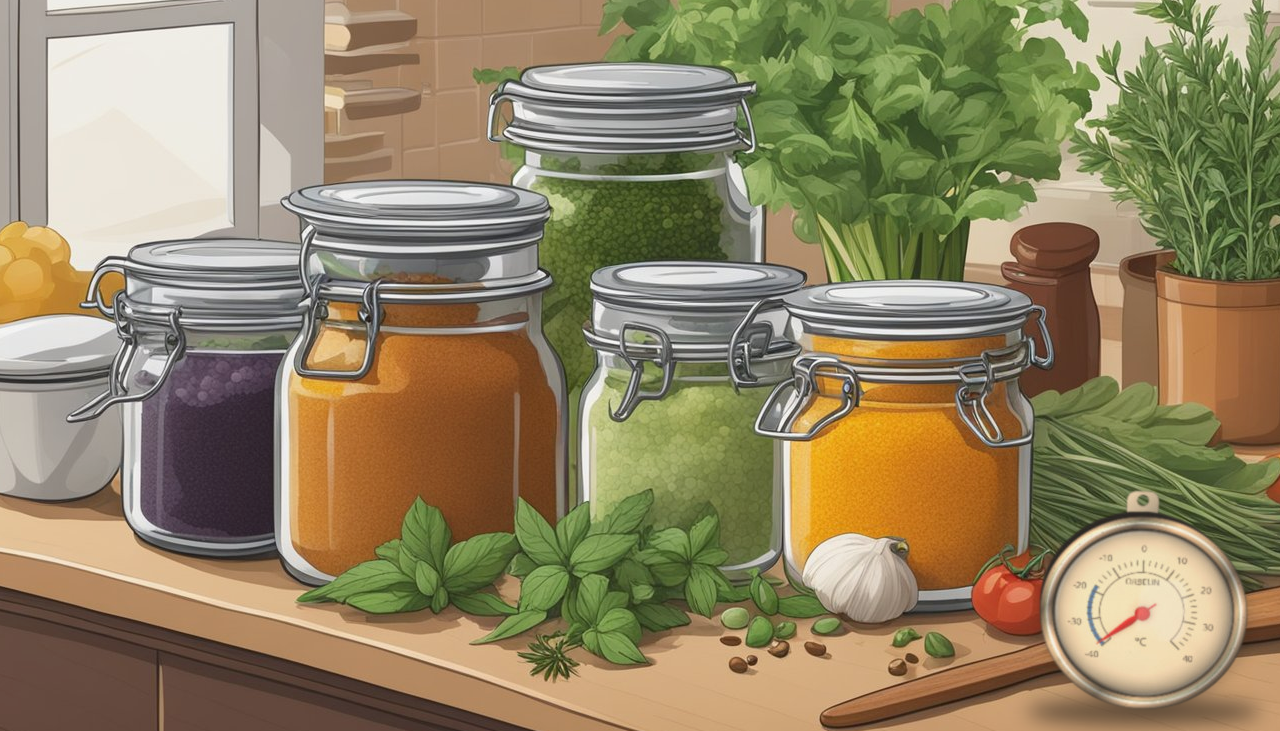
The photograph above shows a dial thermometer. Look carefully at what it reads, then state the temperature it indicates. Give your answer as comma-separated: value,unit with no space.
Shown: -38,°C
